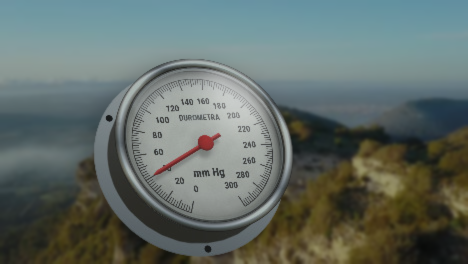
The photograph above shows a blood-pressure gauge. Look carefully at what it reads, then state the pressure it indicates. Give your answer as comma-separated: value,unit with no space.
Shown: 40,mmHg
